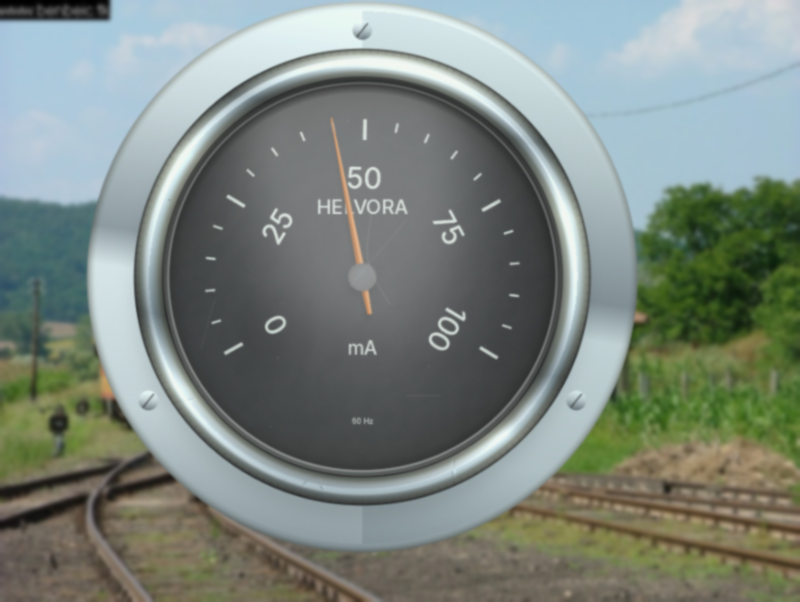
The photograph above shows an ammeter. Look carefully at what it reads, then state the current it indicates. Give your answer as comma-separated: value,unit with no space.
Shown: 45,mA
